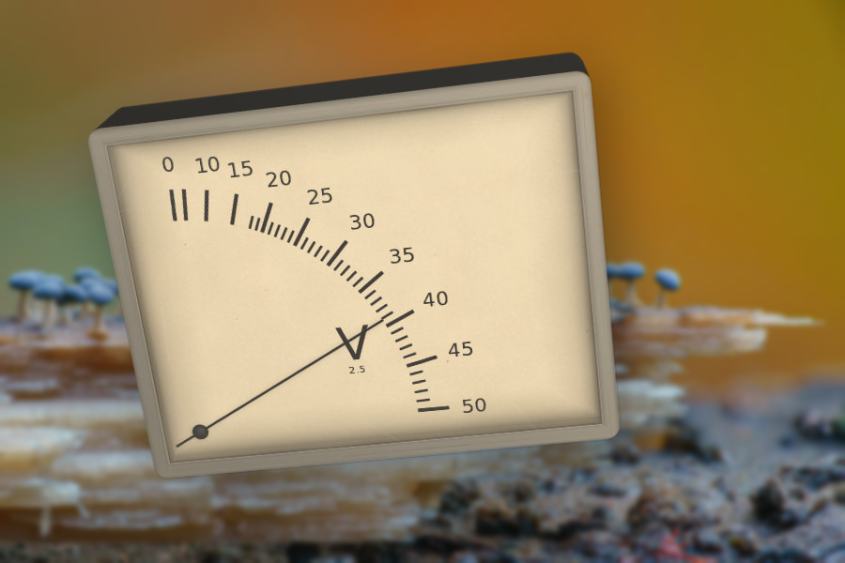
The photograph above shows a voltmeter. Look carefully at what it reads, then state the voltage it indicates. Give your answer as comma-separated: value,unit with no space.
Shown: 39,V
